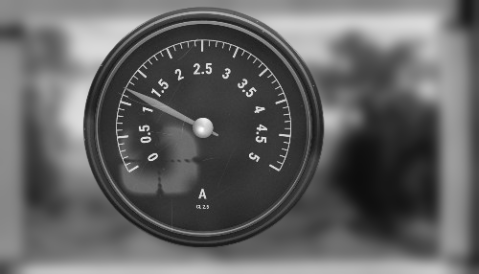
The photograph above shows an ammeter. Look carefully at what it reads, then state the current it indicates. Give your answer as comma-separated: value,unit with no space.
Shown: 1.2,A
